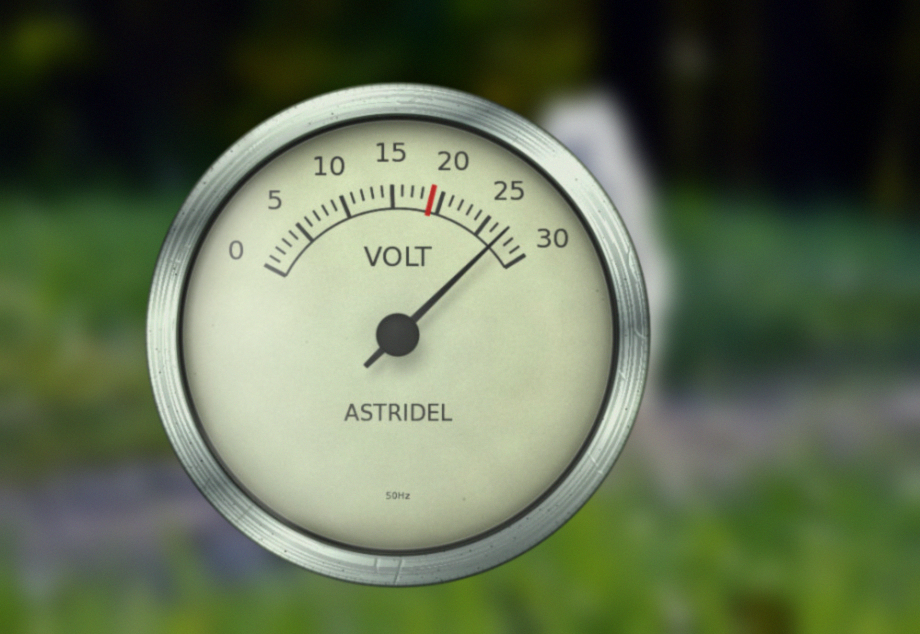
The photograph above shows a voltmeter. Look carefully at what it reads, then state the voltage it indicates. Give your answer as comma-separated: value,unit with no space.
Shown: 27,V
